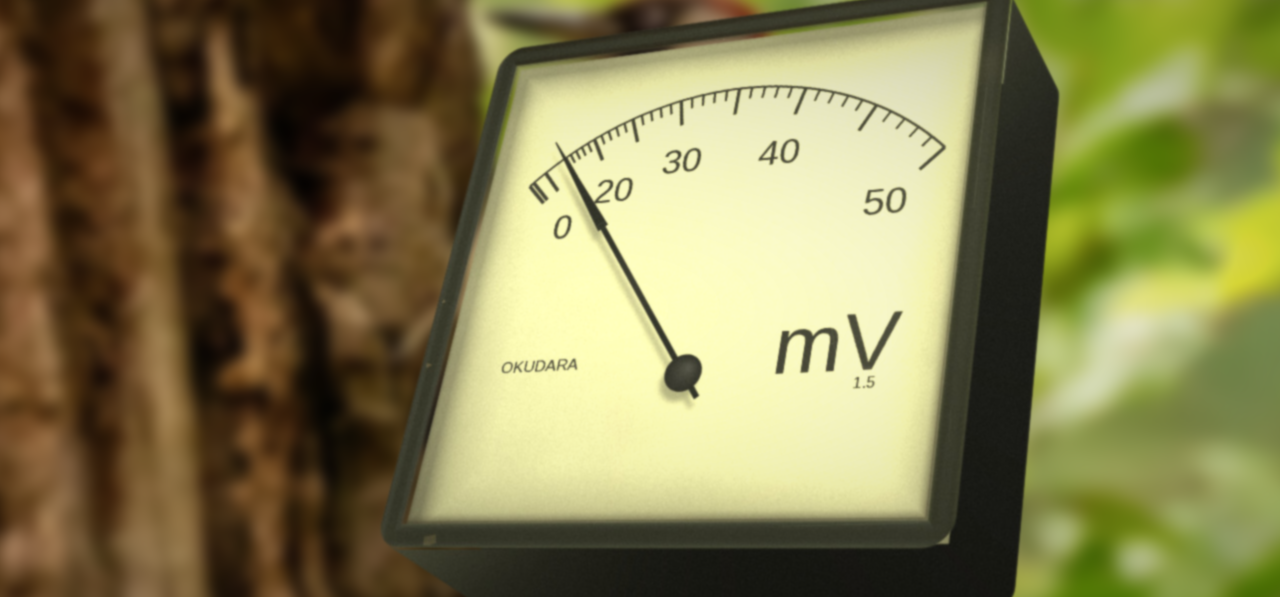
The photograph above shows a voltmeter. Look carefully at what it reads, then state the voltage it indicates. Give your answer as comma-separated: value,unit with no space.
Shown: 15,mV
